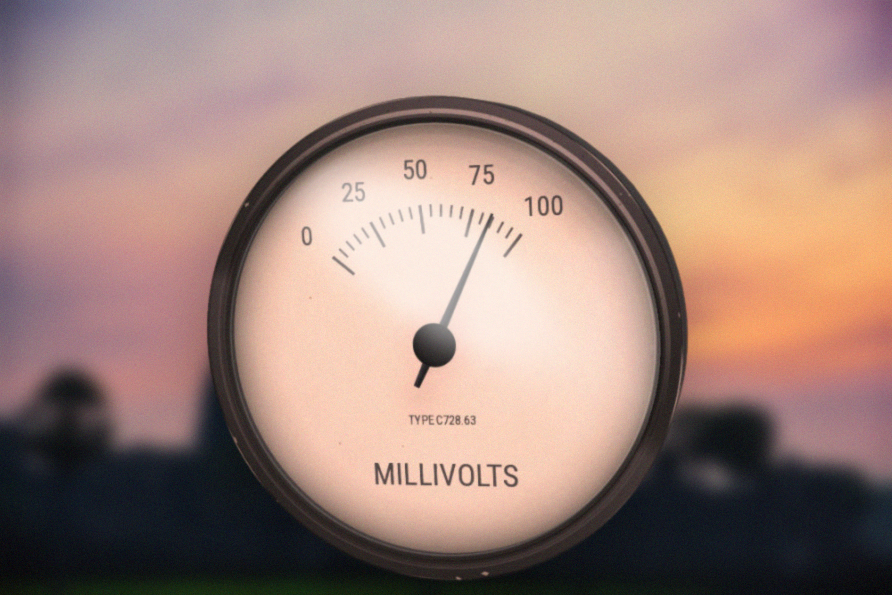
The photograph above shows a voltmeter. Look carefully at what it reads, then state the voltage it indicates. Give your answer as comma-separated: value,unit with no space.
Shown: 85,mV
